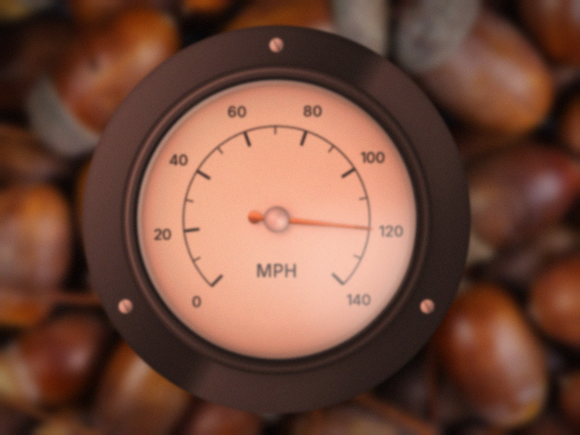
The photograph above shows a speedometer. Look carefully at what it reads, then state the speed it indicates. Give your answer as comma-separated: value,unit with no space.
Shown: 120,mph
